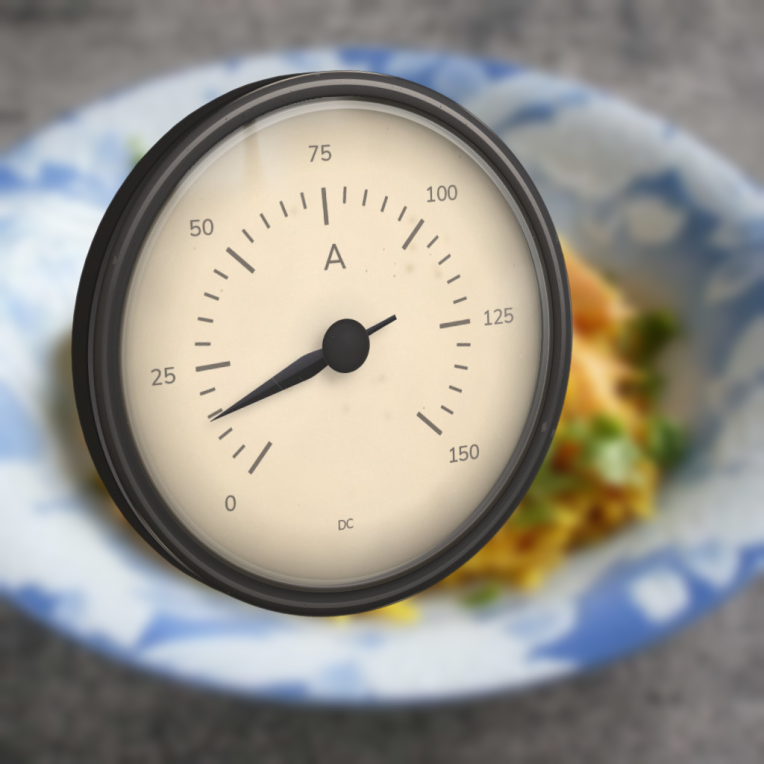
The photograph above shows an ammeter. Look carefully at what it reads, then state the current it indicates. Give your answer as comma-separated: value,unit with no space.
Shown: 15,A
